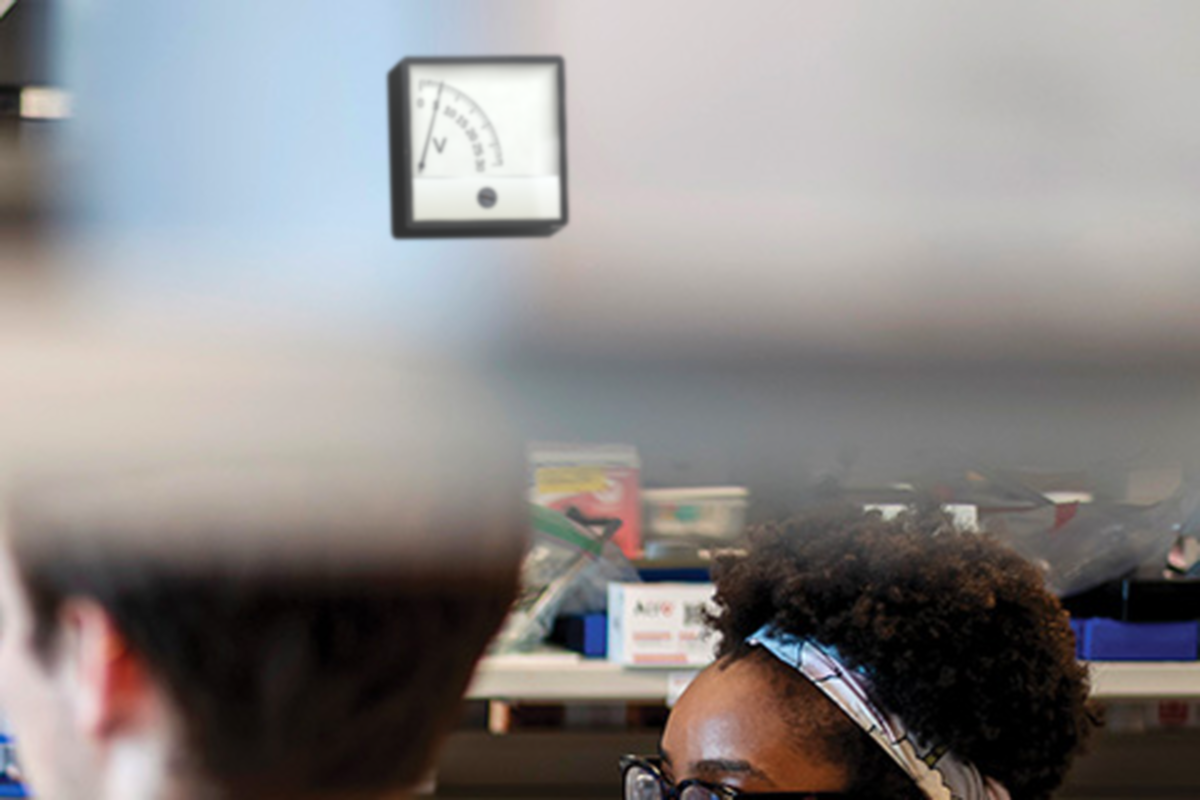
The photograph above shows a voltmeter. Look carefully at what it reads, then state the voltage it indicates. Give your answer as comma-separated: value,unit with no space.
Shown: 5,V
